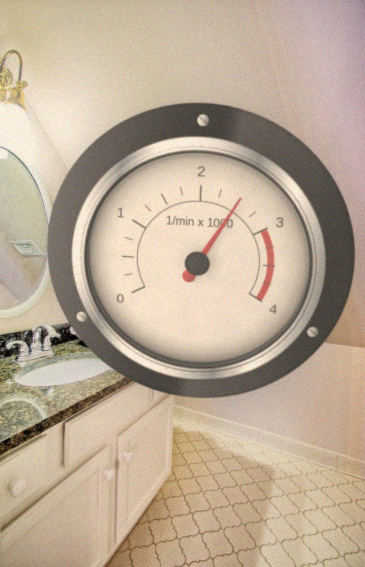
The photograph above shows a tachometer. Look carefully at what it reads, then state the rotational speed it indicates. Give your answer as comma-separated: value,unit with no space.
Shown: 2500,rpm
